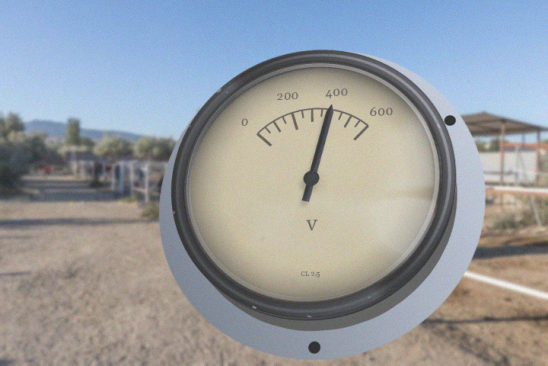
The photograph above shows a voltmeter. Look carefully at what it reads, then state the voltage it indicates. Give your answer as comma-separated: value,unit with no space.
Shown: 400,V
